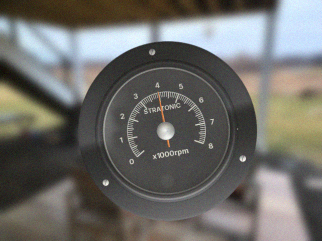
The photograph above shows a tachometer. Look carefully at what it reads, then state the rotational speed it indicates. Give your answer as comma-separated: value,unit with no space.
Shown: 4000,rpm
